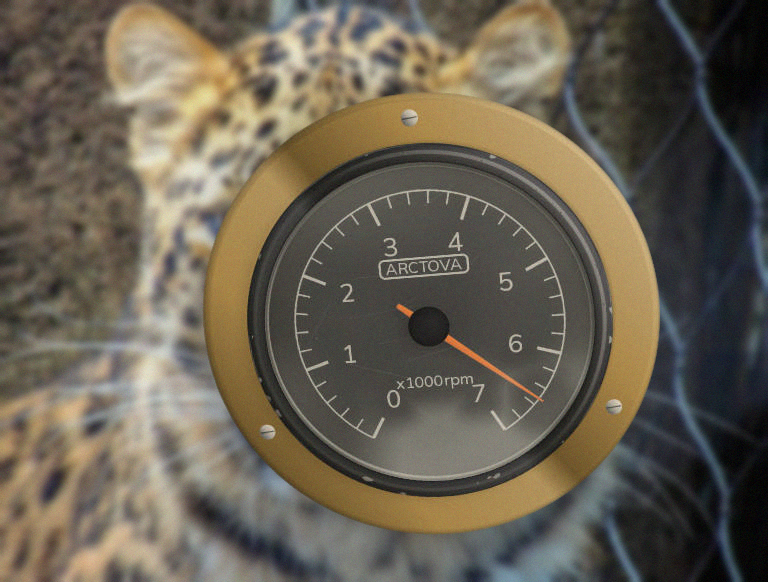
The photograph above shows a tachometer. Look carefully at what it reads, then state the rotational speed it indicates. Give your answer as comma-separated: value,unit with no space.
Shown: 6500,rpm
